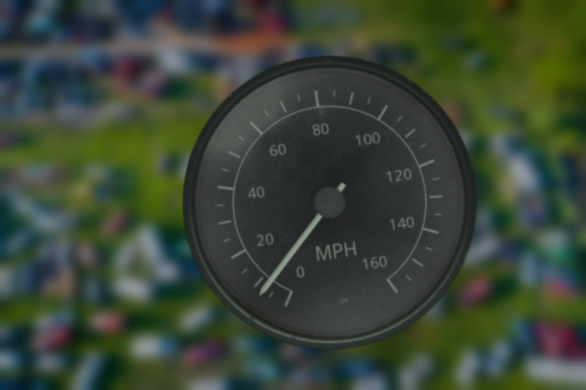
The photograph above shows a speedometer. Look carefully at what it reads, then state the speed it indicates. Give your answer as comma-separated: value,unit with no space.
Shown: 7.5,mph
